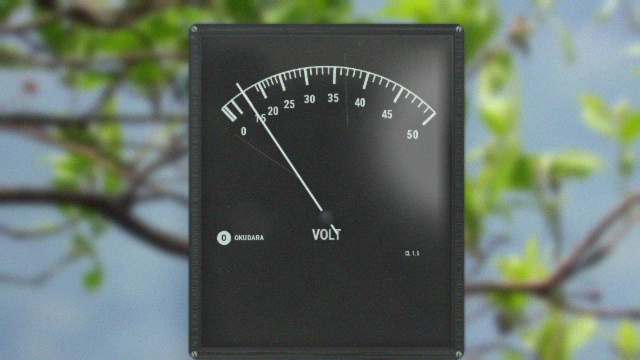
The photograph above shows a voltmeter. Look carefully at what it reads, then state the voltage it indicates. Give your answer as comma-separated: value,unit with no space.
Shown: 15,V
